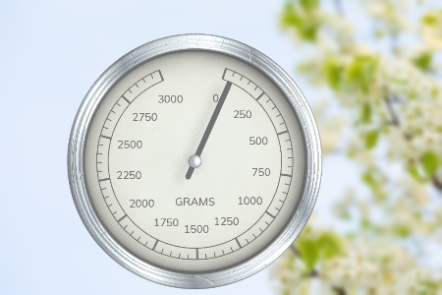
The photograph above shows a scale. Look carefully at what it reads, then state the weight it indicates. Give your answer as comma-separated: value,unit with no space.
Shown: 50,g
